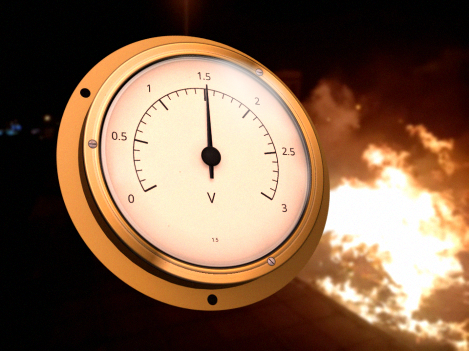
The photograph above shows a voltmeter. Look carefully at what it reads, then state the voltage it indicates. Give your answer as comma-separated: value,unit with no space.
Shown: 1.5,V
